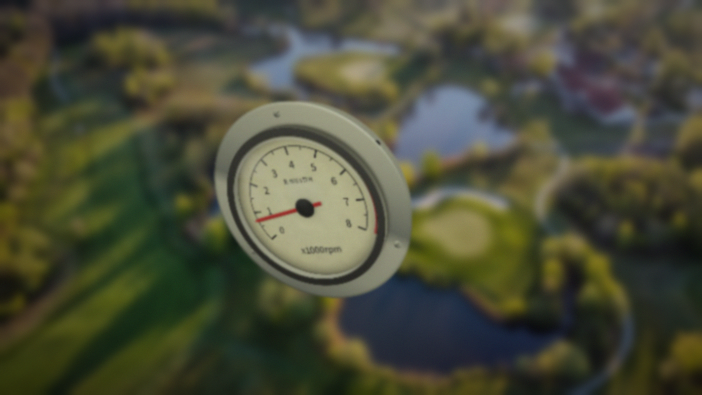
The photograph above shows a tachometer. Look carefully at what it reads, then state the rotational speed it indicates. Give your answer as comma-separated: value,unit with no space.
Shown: 750,rpm
